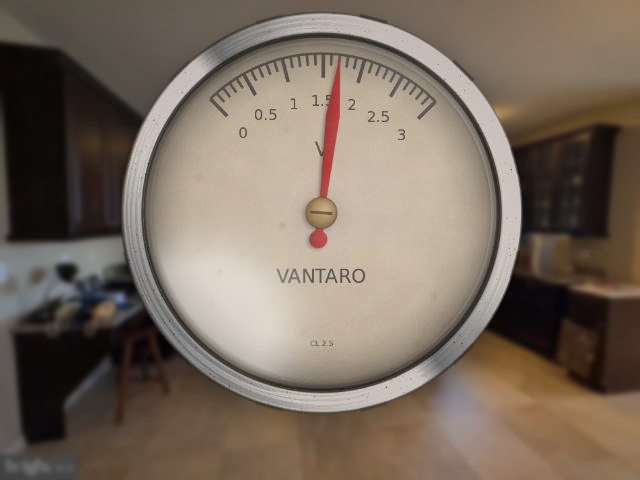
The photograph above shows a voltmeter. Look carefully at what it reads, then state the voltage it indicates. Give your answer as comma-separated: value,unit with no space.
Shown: 1.7,V
